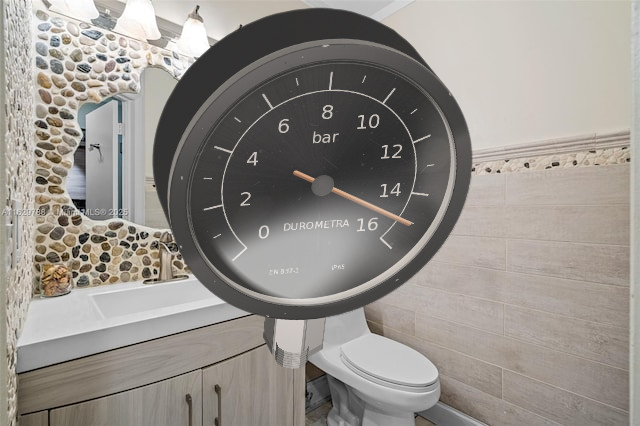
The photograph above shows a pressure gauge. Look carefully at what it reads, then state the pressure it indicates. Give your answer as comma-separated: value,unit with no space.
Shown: 15,bar
